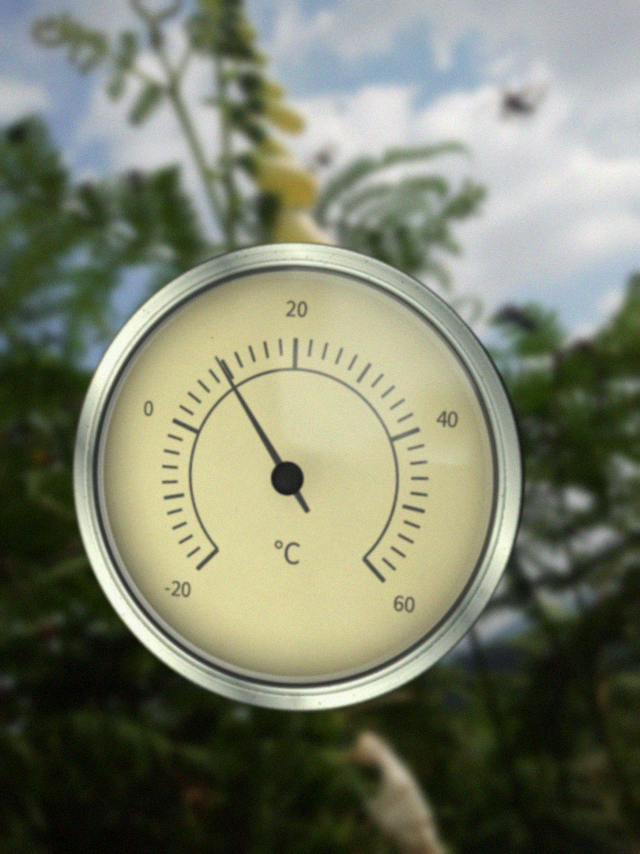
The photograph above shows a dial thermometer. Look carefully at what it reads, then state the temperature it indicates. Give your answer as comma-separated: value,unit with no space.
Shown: 10,°C
